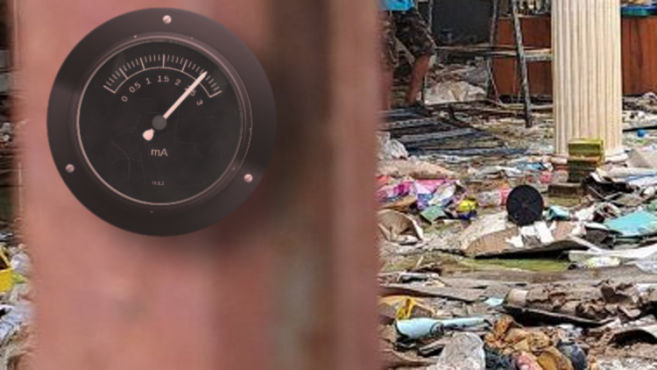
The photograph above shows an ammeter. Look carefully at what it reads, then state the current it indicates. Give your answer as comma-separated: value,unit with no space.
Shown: 2.5,mA
